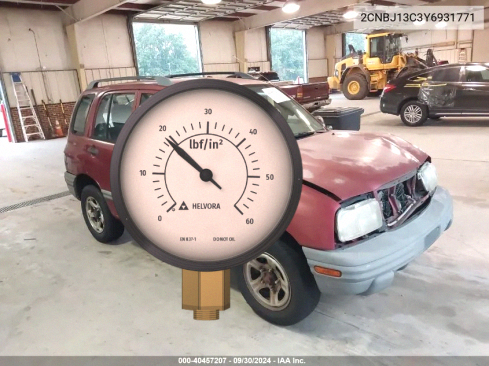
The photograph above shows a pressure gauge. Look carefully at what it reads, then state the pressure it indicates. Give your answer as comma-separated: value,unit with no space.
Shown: 19,psi
